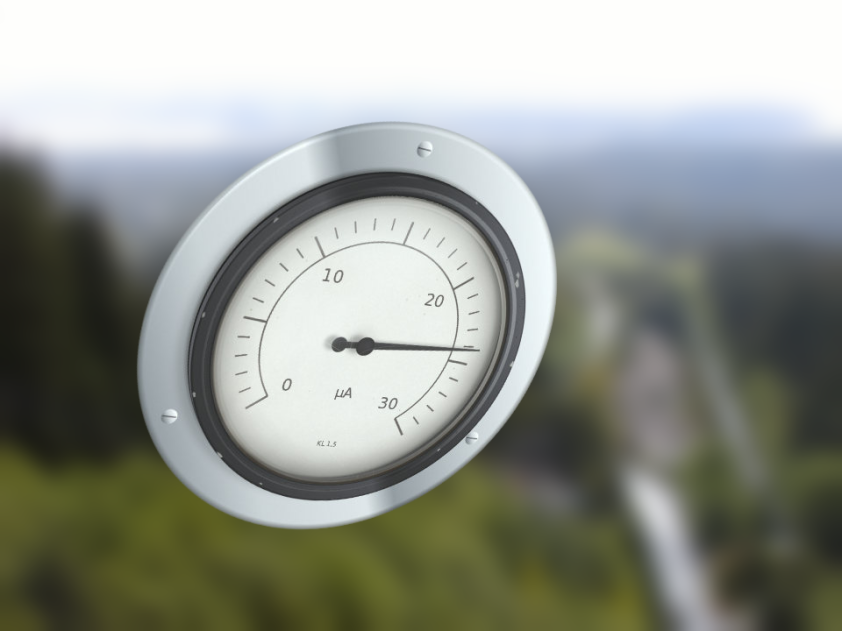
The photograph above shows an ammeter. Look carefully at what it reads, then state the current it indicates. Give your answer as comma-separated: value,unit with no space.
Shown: 24,µA
